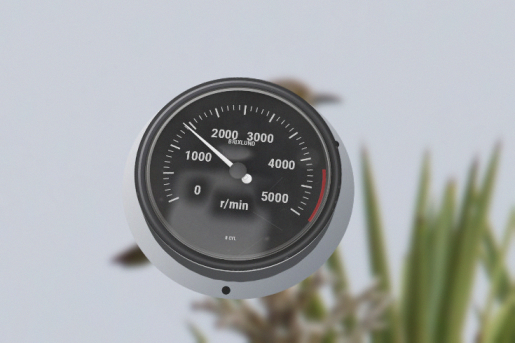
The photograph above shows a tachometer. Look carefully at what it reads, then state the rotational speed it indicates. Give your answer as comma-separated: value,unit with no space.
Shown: 1400,rpm
